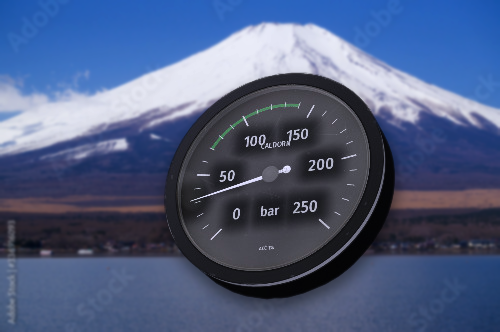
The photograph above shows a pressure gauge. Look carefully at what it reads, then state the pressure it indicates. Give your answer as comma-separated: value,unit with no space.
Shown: 30,bar
